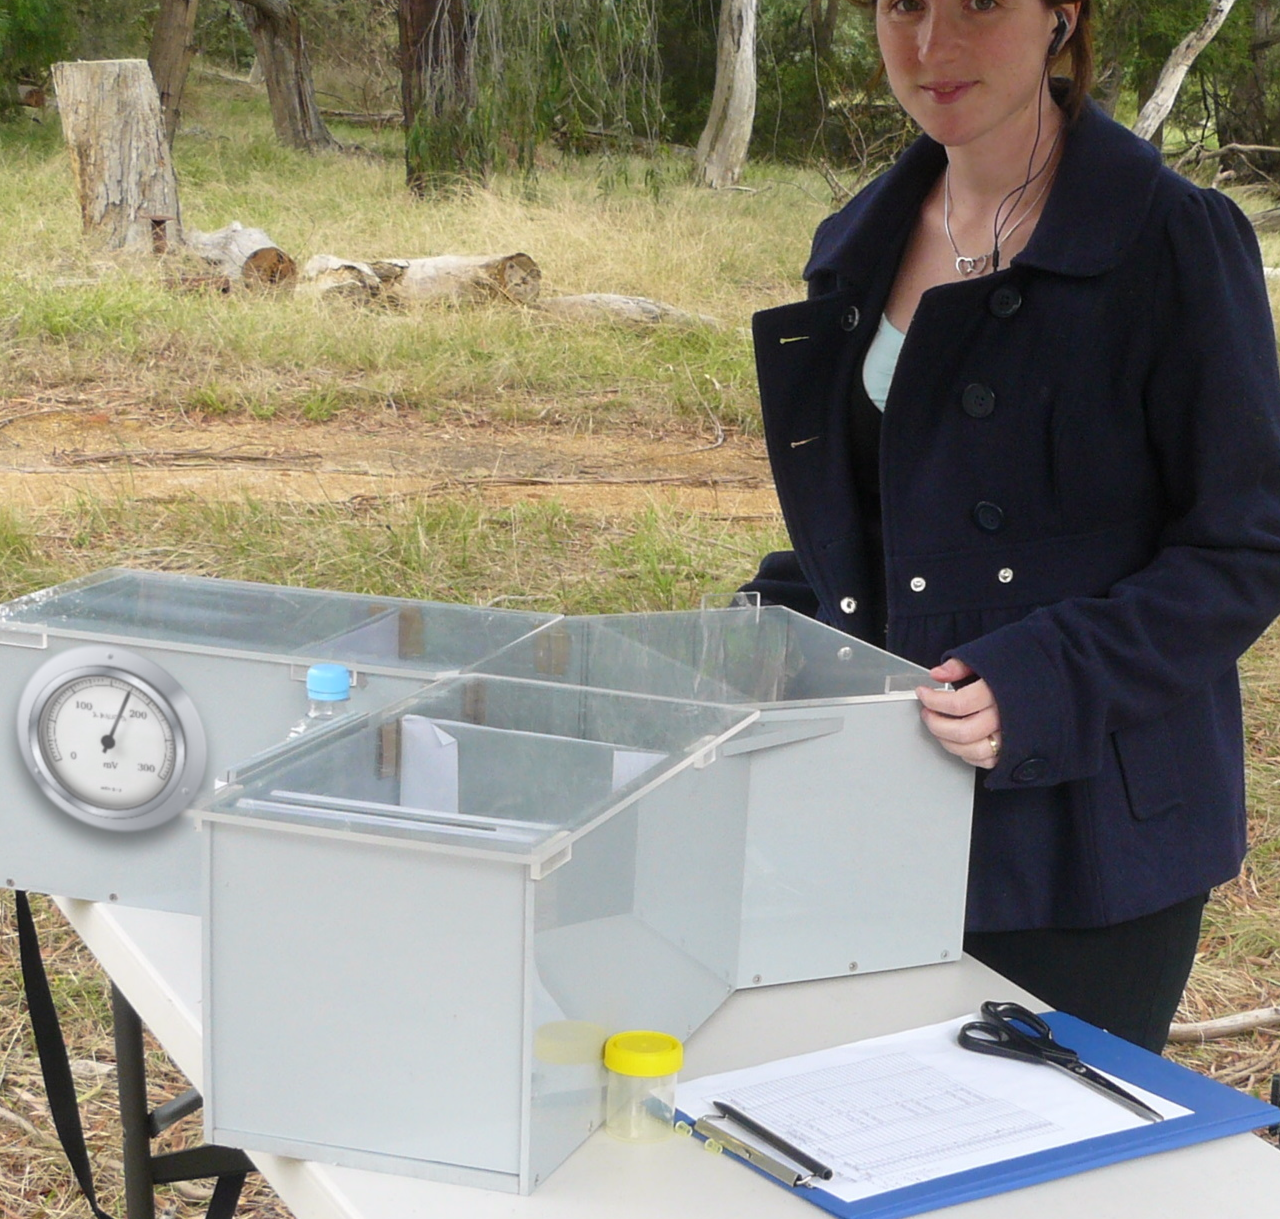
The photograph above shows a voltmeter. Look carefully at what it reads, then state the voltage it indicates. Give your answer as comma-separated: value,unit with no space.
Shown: 175,mV
